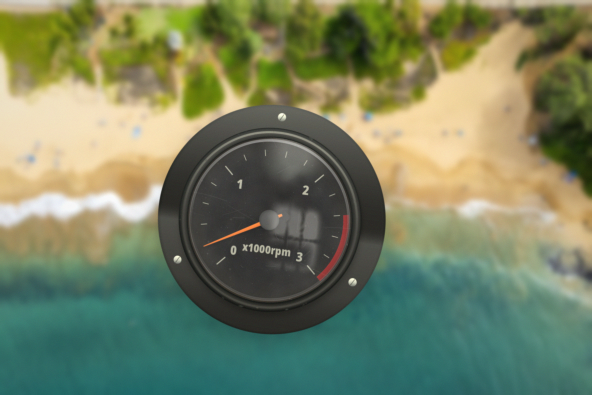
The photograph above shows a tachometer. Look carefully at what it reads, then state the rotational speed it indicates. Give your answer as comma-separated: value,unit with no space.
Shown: 200,rpm
